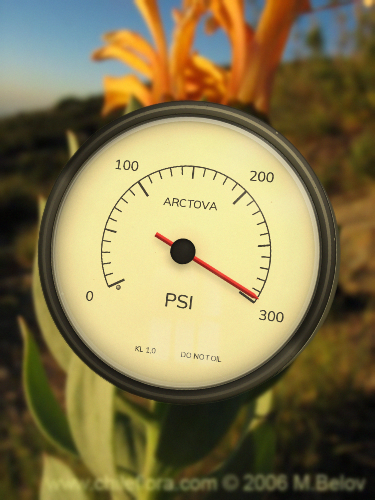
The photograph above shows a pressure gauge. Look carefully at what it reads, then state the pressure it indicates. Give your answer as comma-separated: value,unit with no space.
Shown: 295,psi
